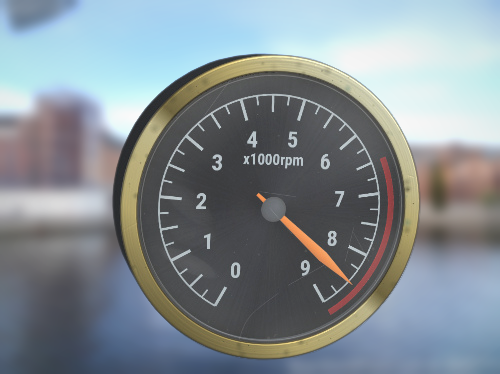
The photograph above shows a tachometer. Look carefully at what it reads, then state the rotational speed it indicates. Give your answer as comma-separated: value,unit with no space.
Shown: 8500,rpm
